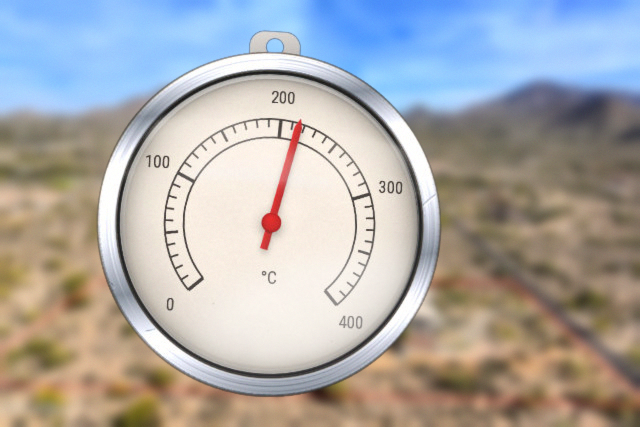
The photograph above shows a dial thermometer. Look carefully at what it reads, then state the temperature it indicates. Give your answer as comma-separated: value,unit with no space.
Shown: 215,°C
